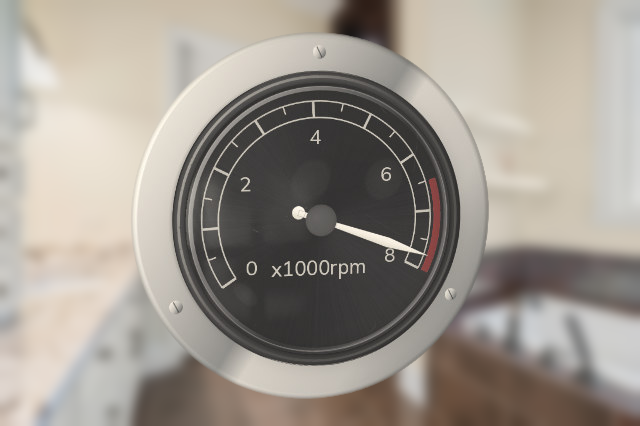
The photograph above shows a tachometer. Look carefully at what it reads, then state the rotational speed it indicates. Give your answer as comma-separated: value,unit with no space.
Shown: 7750,rpm
